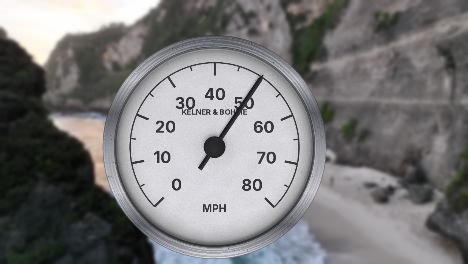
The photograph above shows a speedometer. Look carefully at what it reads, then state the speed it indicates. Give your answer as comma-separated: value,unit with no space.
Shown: 50,mph
